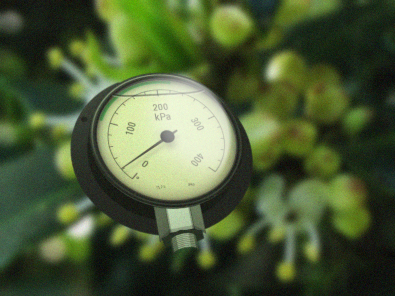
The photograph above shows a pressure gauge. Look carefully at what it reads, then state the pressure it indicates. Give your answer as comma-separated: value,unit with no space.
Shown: 20,kPa
